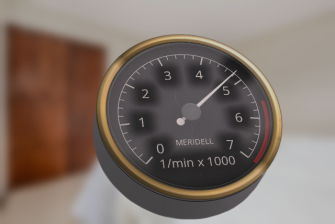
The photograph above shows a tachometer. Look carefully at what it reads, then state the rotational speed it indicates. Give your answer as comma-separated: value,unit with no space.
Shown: 4800,rpm
